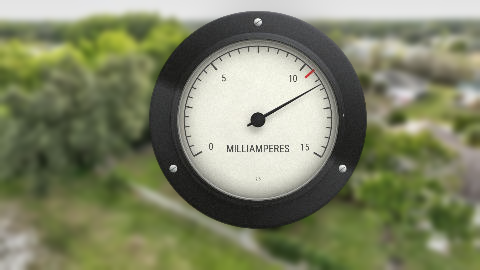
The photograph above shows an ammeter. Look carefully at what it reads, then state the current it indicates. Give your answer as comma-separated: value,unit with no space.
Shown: 11.25,mA
